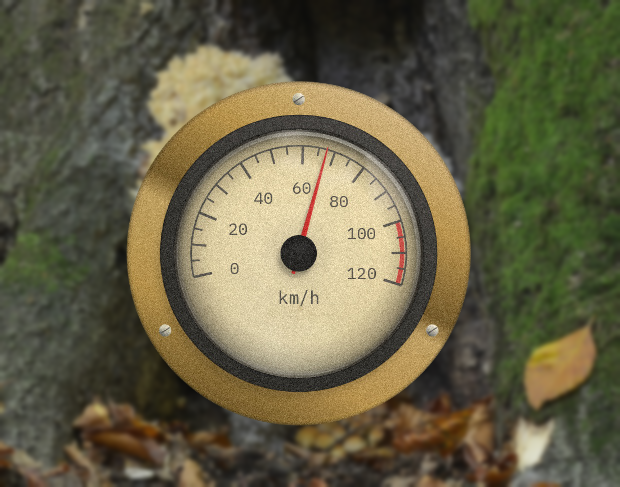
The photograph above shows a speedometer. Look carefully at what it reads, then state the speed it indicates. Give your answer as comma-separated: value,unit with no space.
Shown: 67.5,km/h
